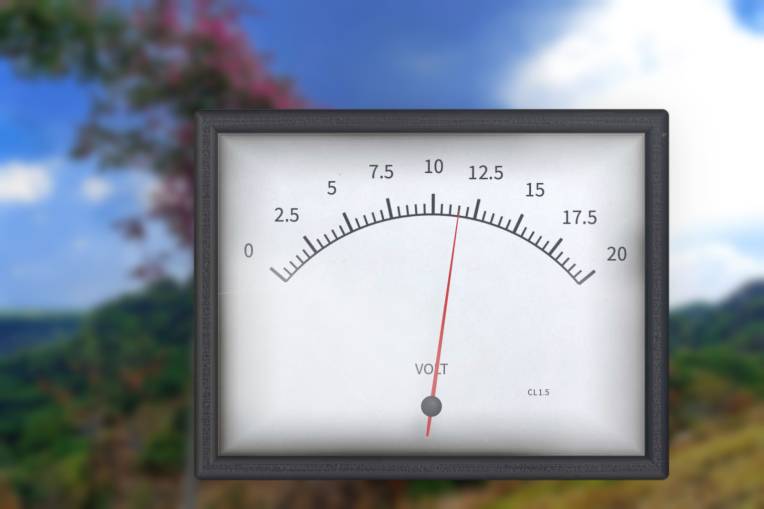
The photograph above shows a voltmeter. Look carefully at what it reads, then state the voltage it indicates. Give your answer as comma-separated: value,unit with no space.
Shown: 11.5,V
